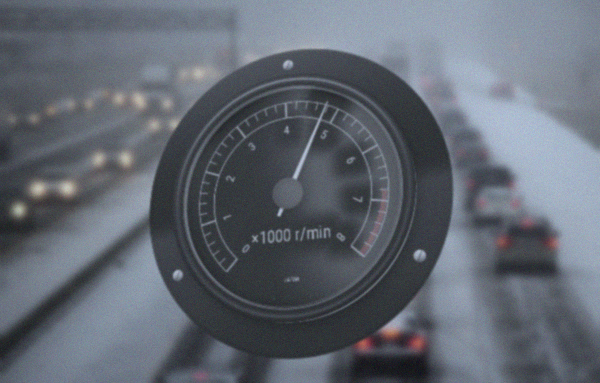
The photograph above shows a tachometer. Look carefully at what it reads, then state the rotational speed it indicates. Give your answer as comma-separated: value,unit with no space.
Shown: 4800,rpm
